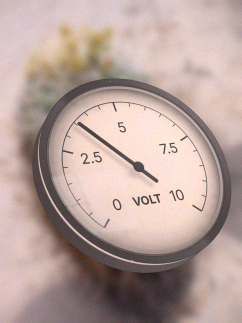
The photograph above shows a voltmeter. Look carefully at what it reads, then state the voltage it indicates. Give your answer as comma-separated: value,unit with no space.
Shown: 3.5,V
